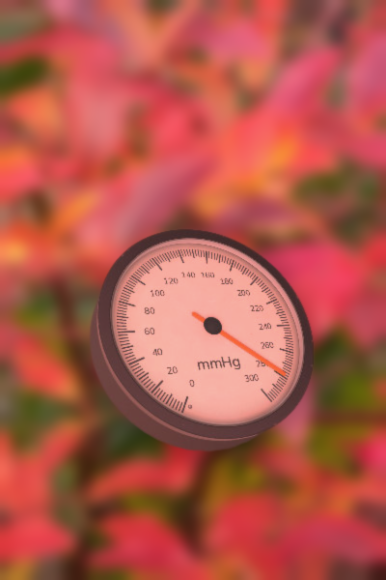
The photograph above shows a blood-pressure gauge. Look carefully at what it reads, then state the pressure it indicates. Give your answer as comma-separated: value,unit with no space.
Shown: 280,mmHg
